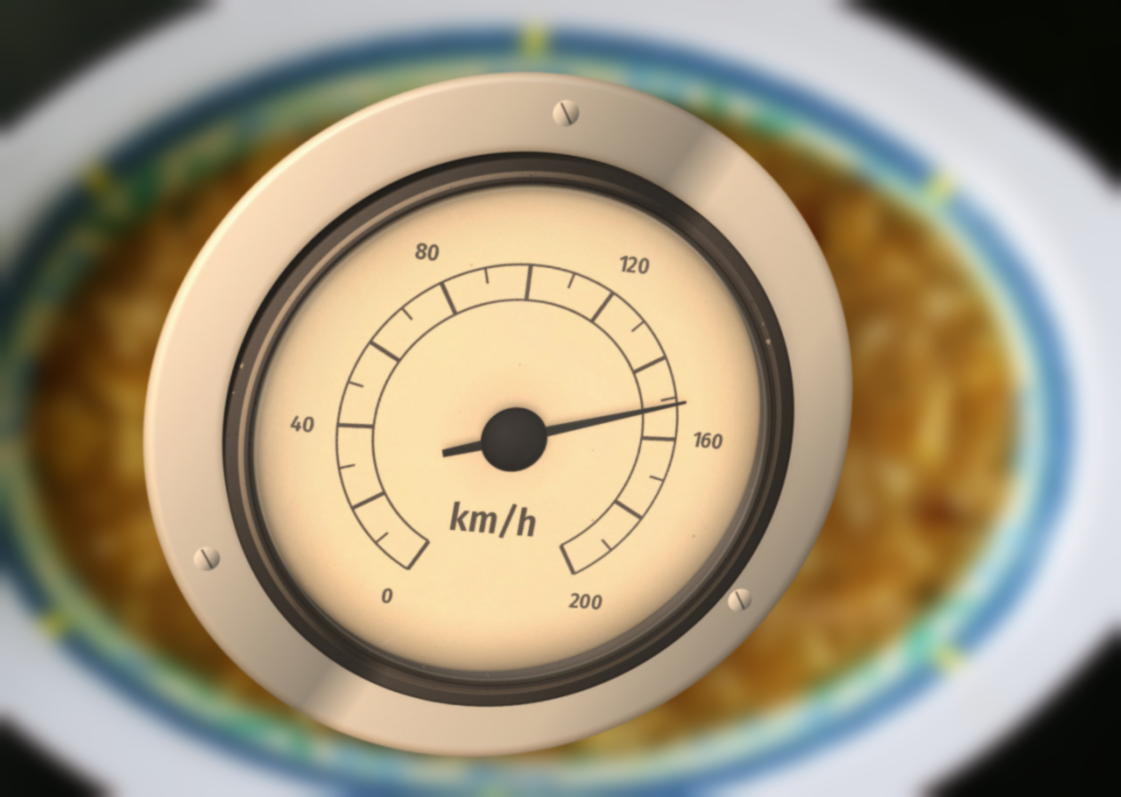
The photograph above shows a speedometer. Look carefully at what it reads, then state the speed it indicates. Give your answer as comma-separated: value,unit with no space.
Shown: 150,km/h
